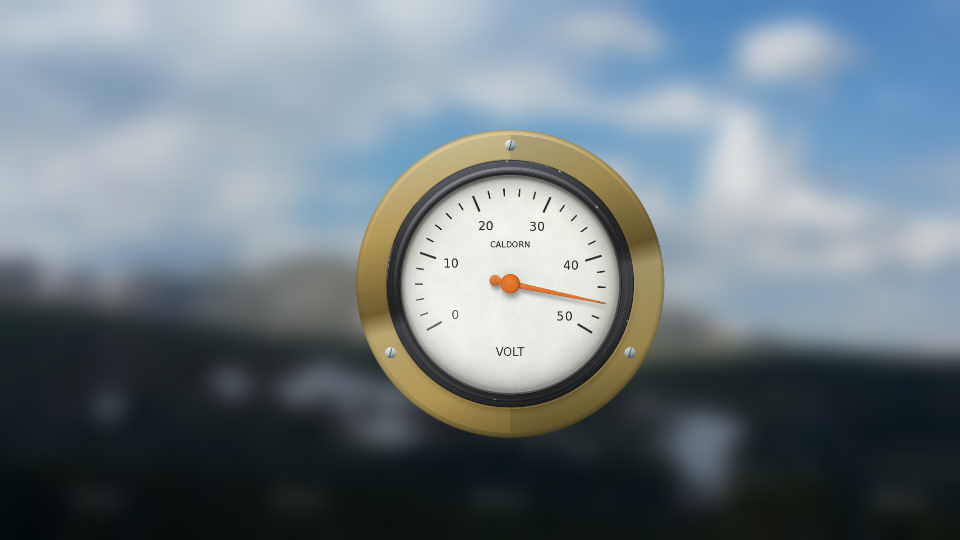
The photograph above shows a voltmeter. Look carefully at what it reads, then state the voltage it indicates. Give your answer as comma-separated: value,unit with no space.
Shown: 46,V
